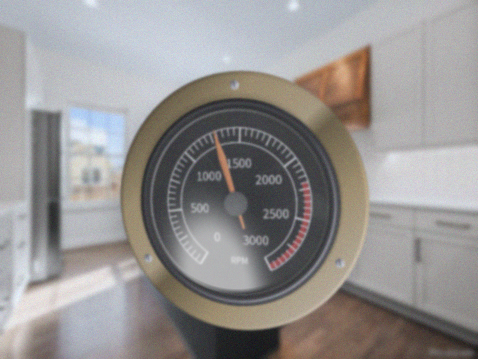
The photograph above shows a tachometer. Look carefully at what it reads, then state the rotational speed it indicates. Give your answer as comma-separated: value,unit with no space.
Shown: 1300,rpm
